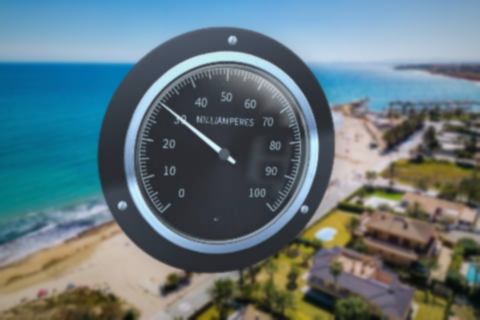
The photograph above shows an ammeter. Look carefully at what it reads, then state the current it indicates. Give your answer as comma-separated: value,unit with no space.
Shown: 30,mA
